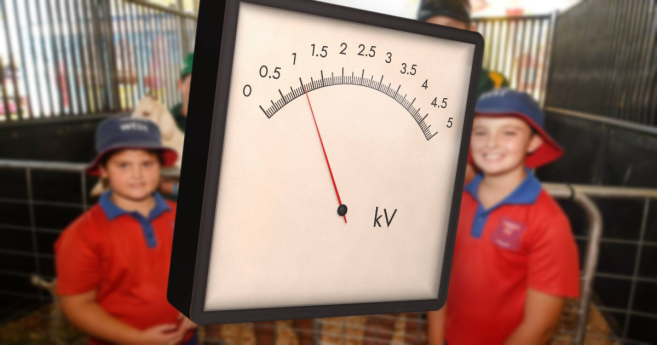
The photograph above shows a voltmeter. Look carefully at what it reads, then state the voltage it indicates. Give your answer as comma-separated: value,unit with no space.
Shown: 1,kV
